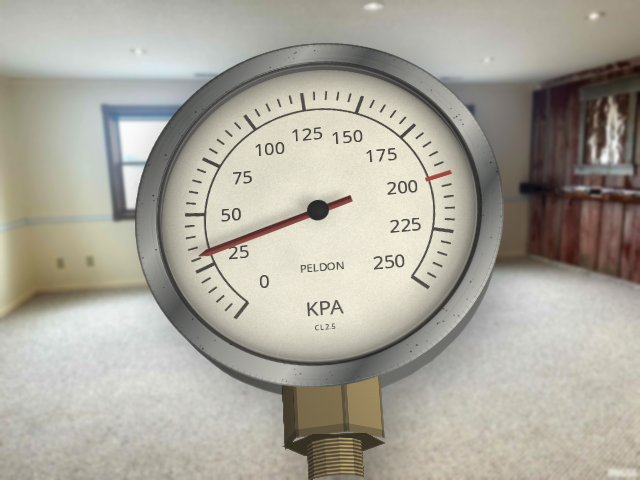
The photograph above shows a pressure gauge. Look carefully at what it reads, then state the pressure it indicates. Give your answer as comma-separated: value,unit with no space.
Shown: 30,kPa
